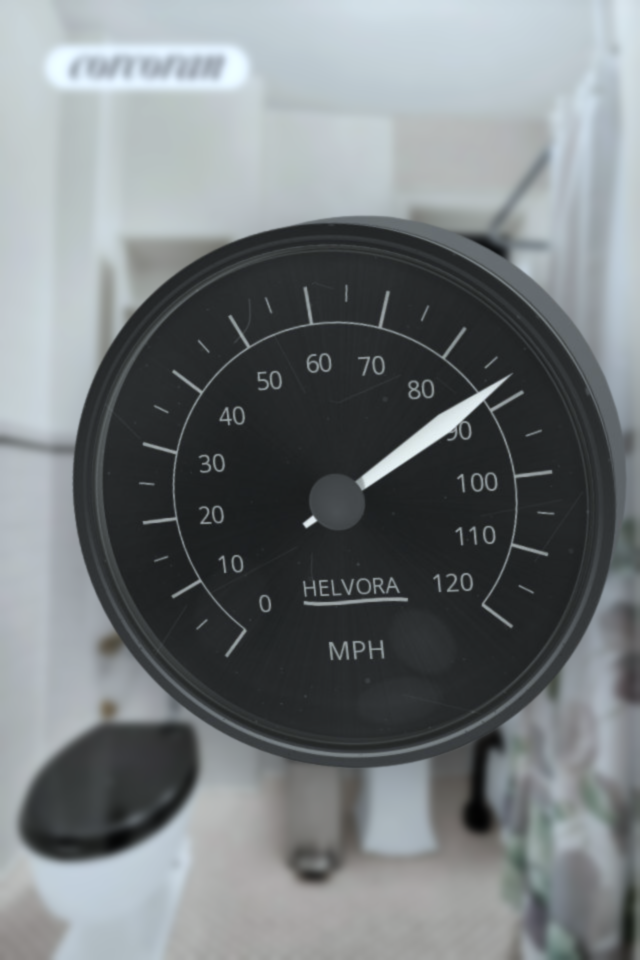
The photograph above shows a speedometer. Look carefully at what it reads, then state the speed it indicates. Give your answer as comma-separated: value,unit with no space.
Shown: 87.5,mph
